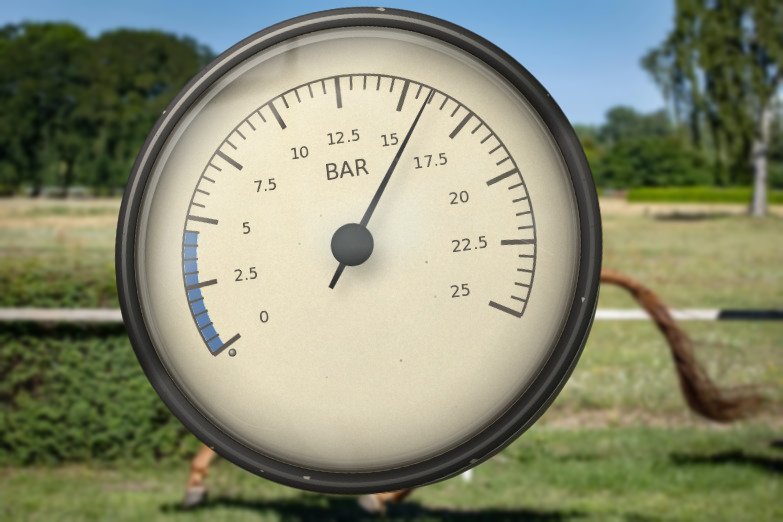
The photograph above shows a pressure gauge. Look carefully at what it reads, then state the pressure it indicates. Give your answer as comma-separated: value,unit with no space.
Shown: 16,bar
